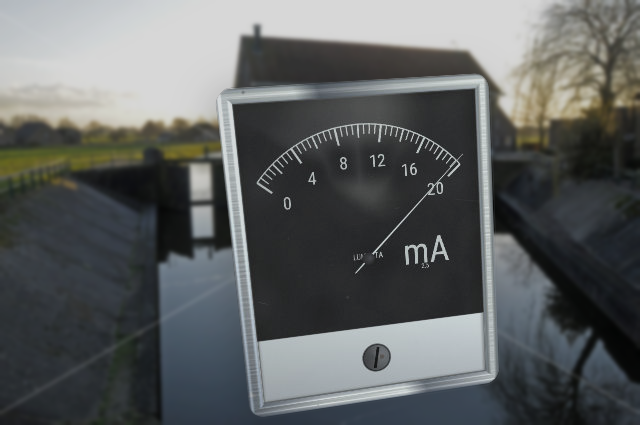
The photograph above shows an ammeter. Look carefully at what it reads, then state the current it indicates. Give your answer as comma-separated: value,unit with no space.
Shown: 19.5,mA
